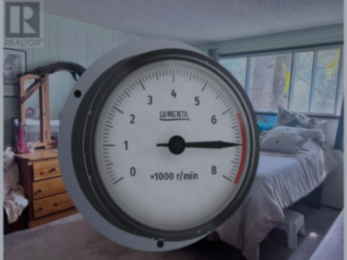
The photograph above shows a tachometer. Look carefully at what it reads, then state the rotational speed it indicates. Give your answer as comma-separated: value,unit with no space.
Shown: 7000,rpm
